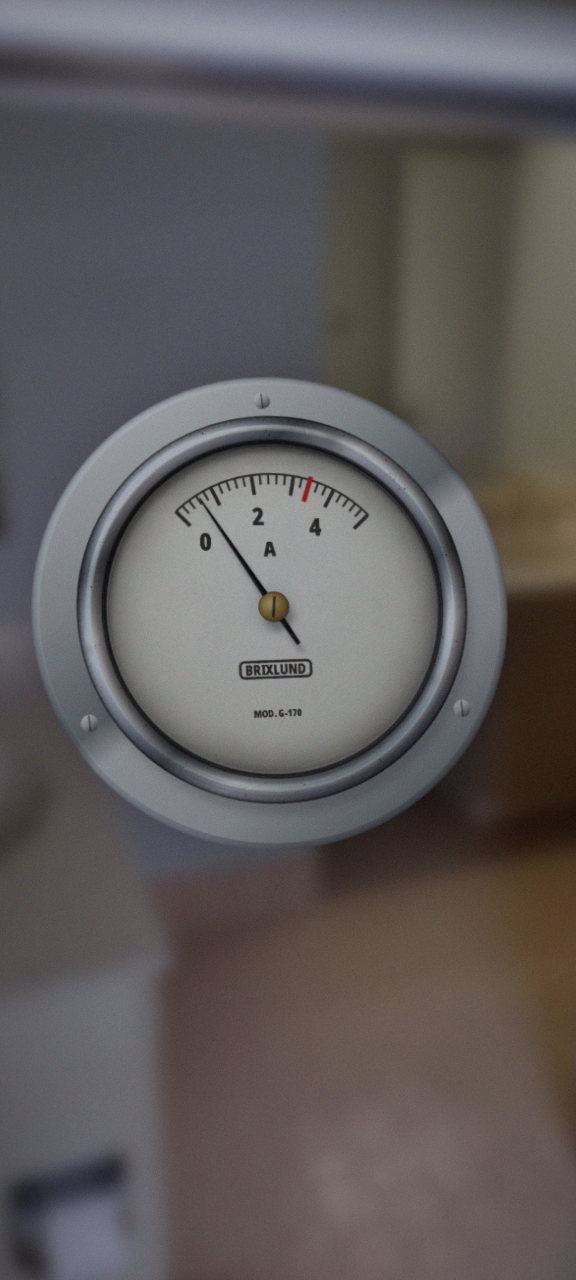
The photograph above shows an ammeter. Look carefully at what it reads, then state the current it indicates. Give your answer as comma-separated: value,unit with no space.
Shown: 0.6,A
